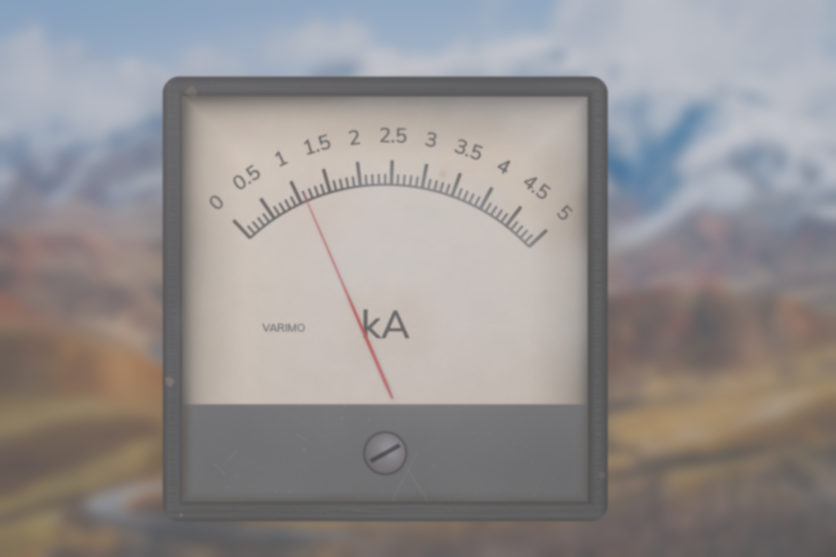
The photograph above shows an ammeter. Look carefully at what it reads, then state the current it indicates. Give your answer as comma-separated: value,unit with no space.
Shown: 1.1,kA
